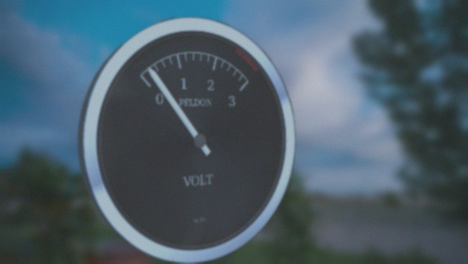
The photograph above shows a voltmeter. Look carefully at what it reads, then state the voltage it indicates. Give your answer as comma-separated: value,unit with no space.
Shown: 0.2,V
